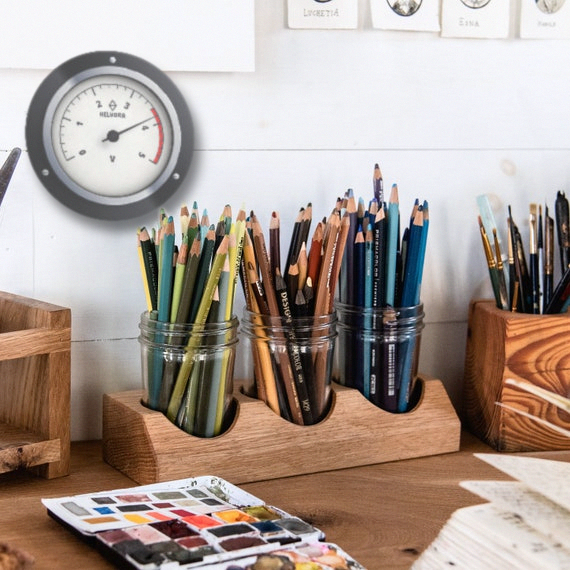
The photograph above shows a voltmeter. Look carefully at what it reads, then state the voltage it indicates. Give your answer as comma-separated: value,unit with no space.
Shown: 3.8,V
